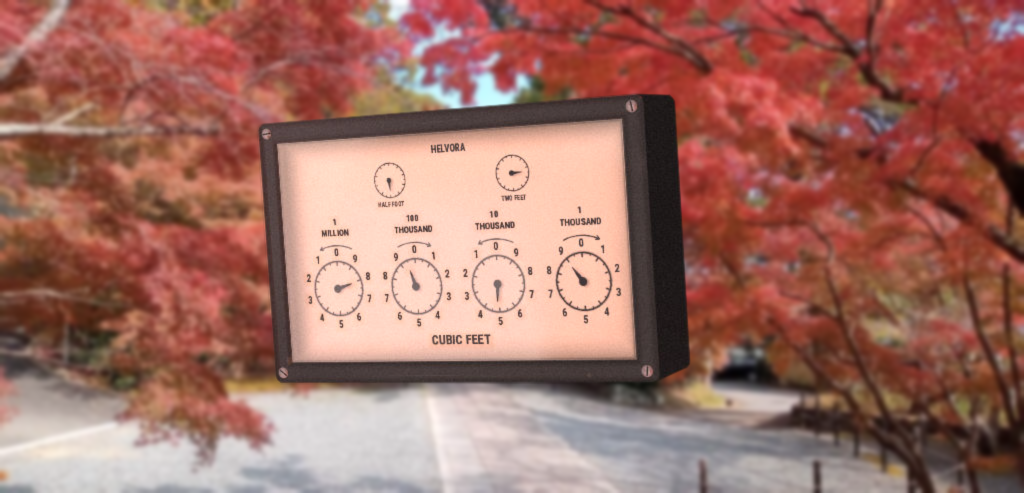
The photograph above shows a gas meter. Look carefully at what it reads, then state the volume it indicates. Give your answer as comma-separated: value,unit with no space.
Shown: 794900,ft³
